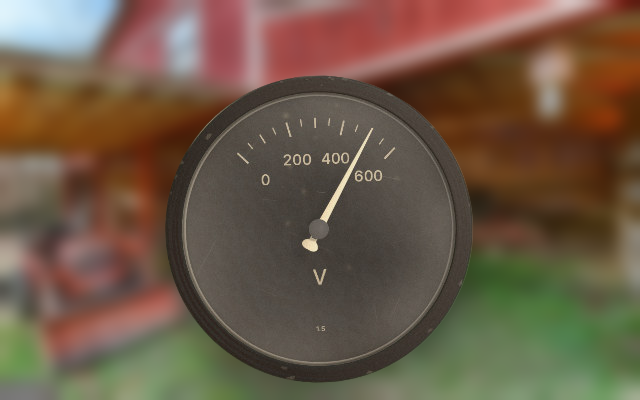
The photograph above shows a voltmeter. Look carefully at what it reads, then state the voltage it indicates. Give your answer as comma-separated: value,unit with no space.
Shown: 500,V
